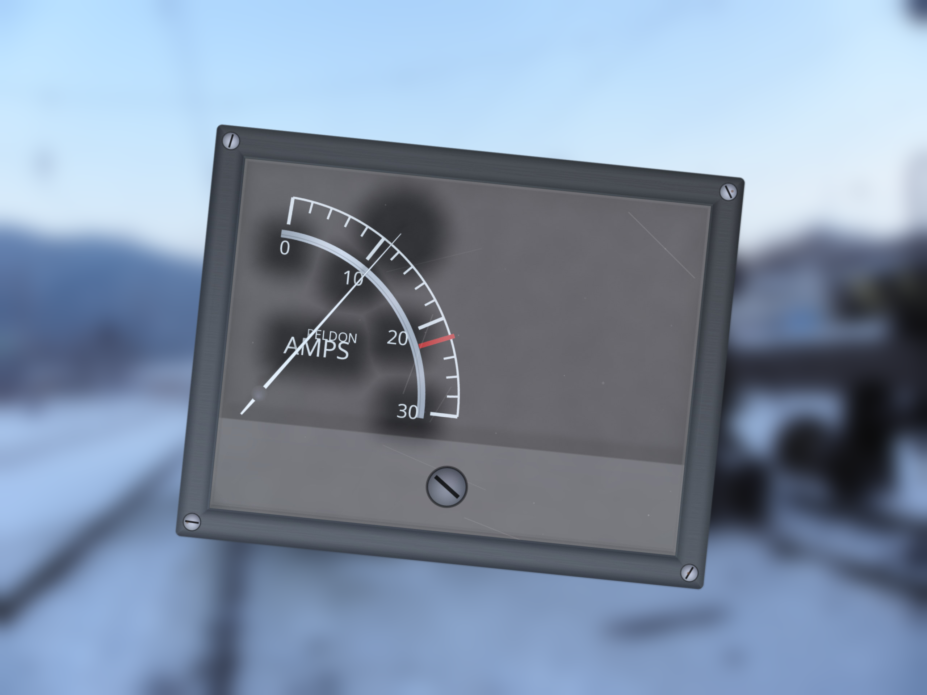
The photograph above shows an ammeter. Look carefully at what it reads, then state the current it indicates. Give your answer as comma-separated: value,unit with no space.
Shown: 11,A
